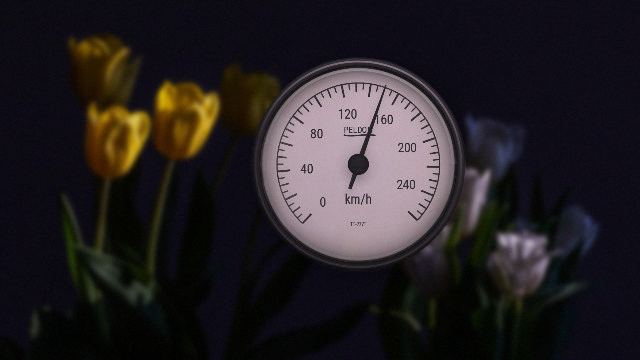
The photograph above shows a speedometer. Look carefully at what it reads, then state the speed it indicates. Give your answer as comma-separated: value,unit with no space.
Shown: 150,km/h
